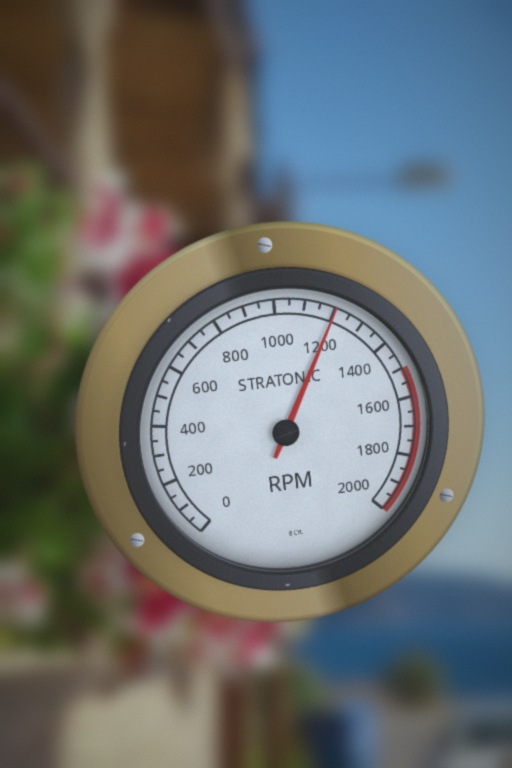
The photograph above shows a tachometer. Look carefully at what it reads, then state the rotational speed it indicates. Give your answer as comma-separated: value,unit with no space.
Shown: 1200,rpm
